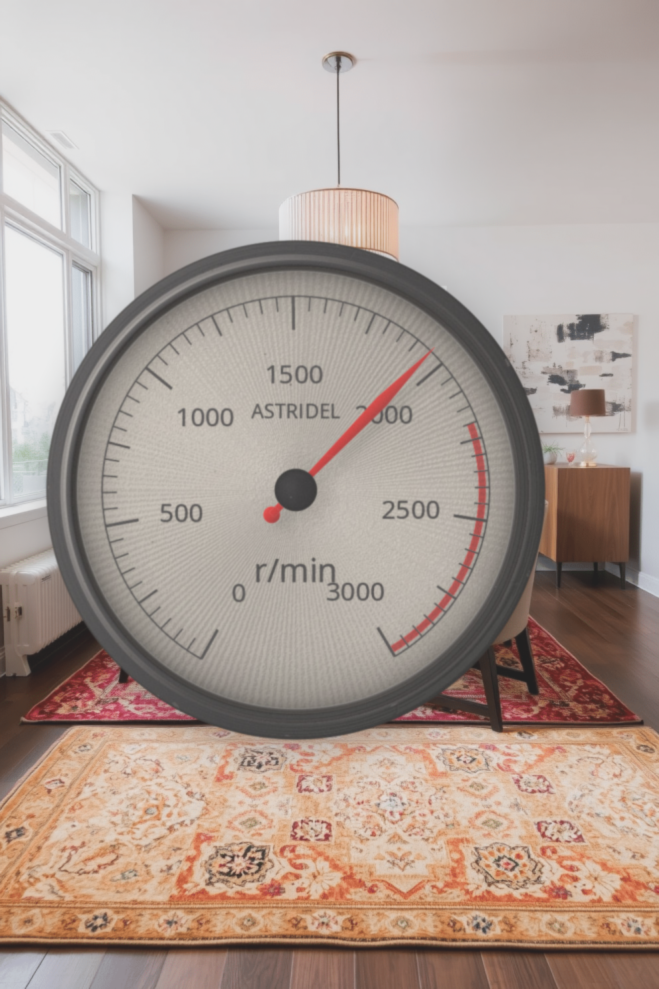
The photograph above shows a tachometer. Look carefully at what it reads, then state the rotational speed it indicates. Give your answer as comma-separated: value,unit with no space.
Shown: 1950,rpm
